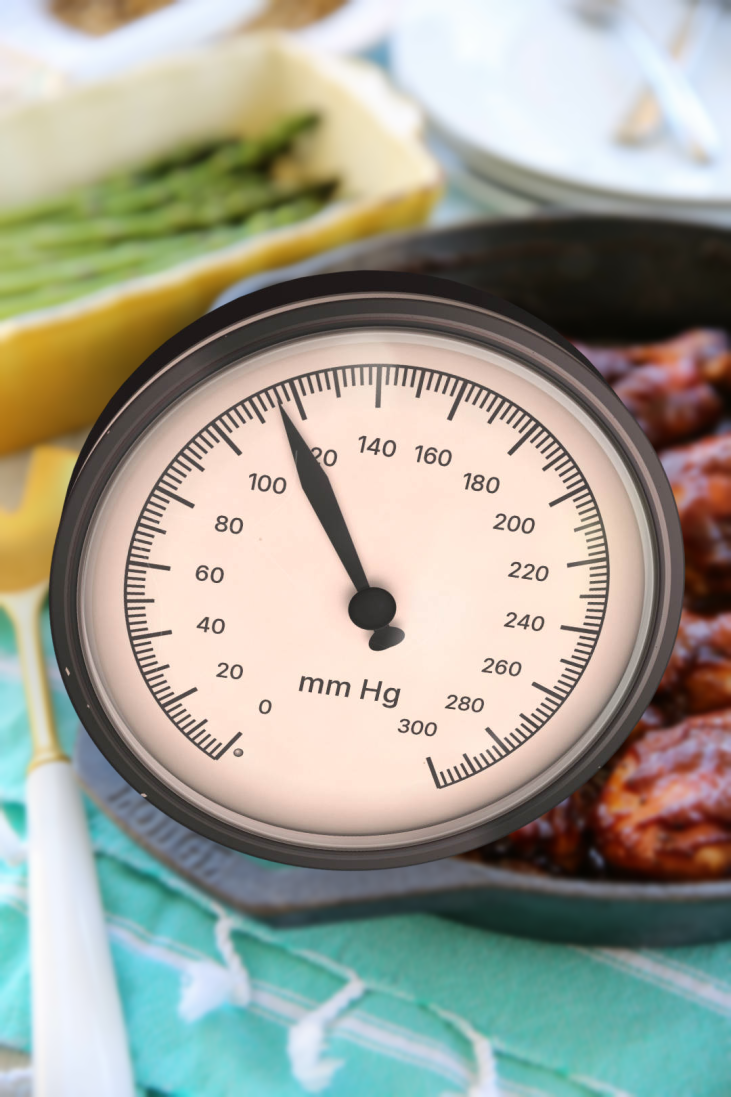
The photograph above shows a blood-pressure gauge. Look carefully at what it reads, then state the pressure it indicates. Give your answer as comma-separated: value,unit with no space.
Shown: 116,mmHg
